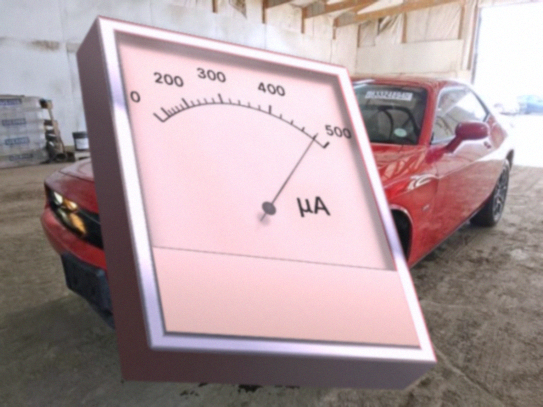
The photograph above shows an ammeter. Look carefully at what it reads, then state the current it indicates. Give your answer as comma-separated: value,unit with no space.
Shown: 480,µA
